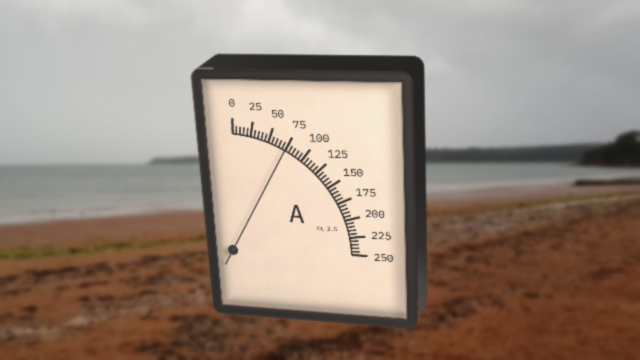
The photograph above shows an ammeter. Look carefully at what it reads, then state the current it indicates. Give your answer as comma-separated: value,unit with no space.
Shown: 75,A
